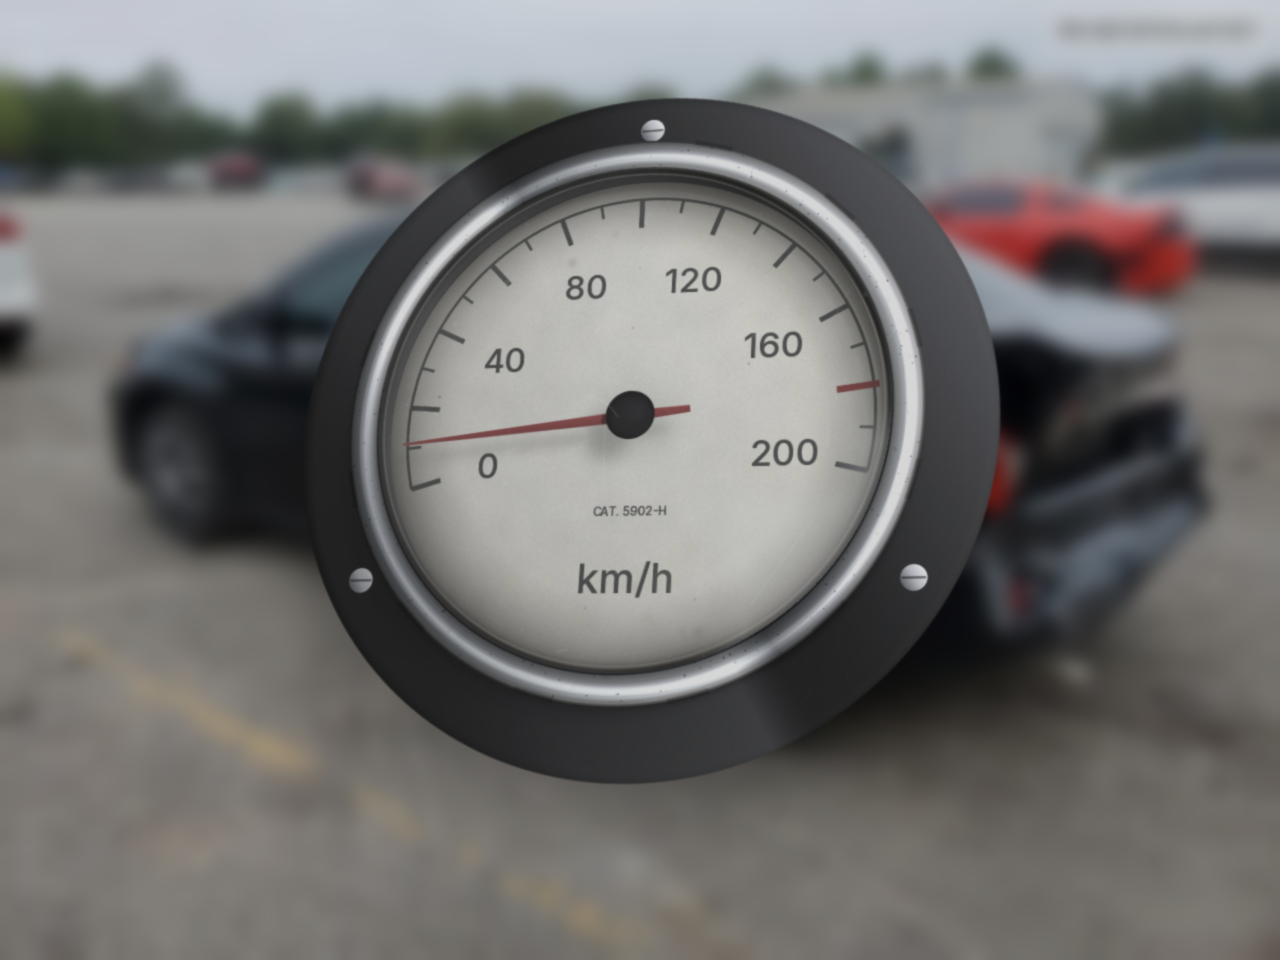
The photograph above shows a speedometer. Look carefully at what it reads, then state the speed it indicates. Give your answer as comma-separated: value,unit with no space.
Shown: 10,km/h
